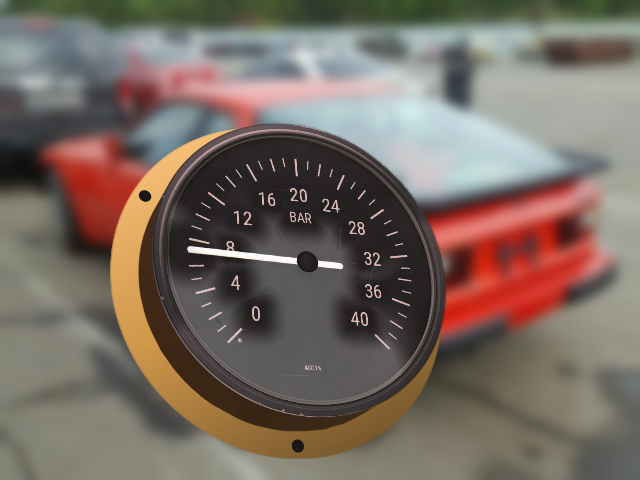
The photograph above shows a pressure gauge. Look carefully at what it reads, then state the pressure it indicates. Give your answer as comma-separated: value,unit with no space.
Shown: 7,bar
